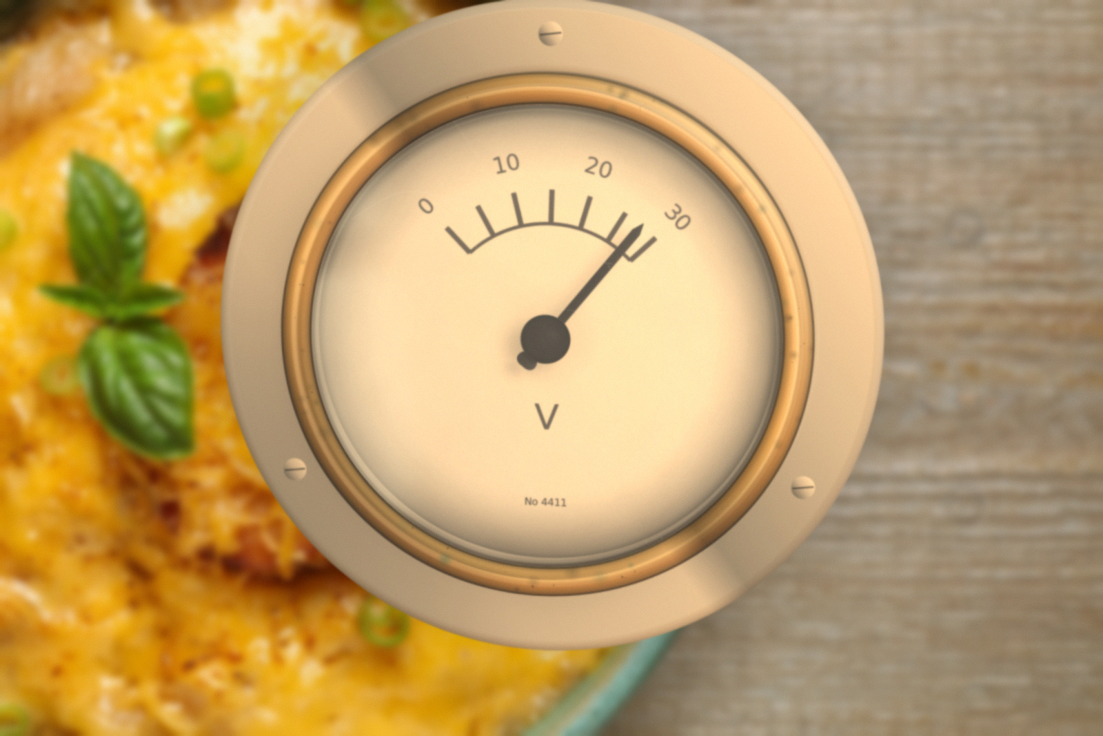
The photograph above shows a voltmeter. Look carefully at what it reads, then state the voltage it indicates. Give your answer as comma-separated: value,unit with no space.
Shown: 27.5,V
